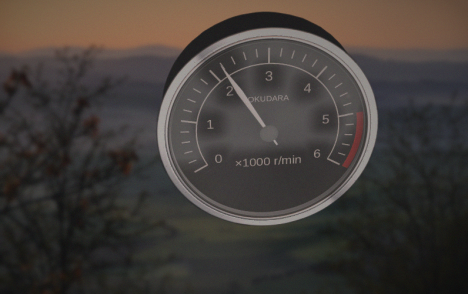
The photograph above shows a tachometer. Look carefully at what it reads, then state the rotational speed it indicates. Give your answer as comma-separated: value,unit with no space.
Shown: 2200,rpm
